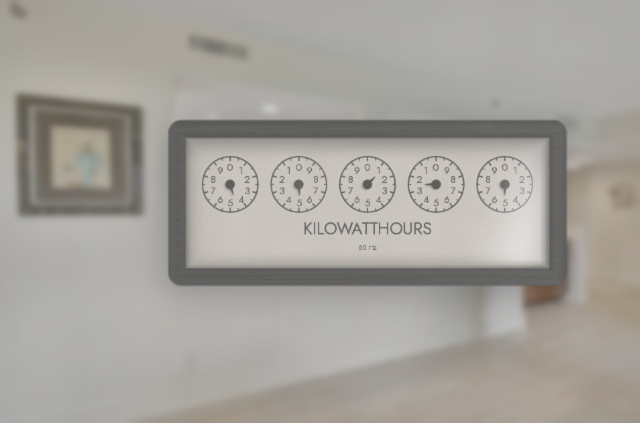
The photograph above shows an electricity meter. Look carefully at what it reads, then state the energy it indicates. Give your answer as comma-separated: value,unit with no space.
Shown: 45125,kWh
